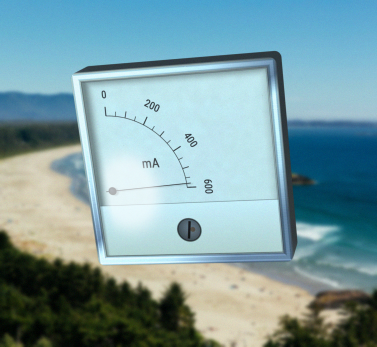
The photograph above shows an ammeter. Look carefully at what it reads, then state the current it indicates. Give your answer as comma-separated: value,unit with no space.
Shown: 575,mA
